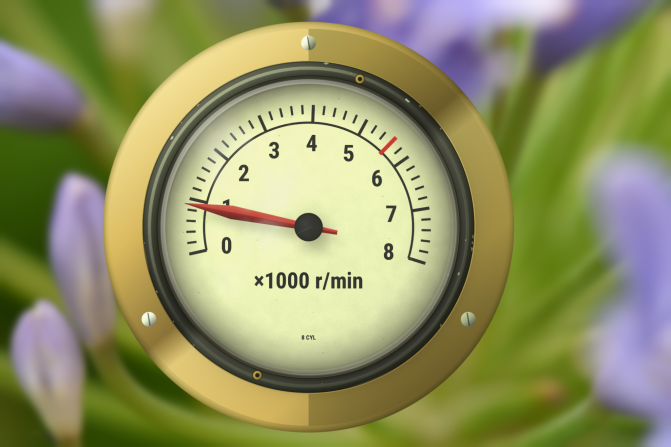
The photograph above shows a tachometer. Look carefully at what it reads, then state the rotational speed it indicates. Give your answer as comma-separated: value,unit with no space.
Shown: 900,rpm
